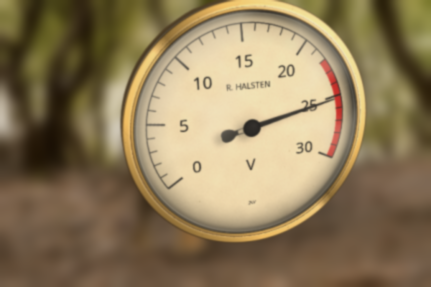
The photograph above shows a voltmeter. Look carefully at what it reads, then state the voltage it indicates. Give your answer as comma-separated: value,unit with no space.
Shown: 25,V
